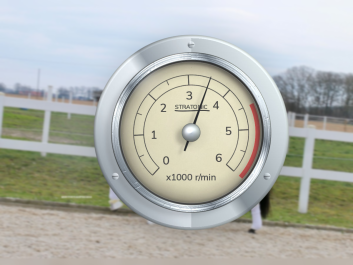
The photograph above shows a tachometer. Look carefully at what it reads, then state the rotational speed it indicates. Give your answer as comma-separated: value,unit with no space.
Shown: 3500,rpm
